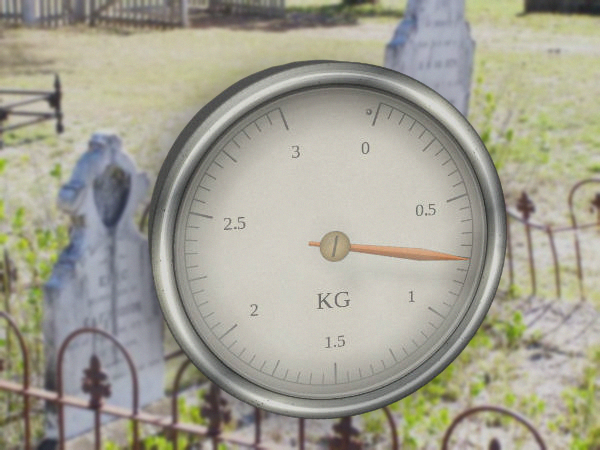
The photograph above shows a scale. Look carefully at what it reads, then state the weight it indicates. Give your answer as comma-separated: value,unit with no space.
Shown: 0.75,kg
